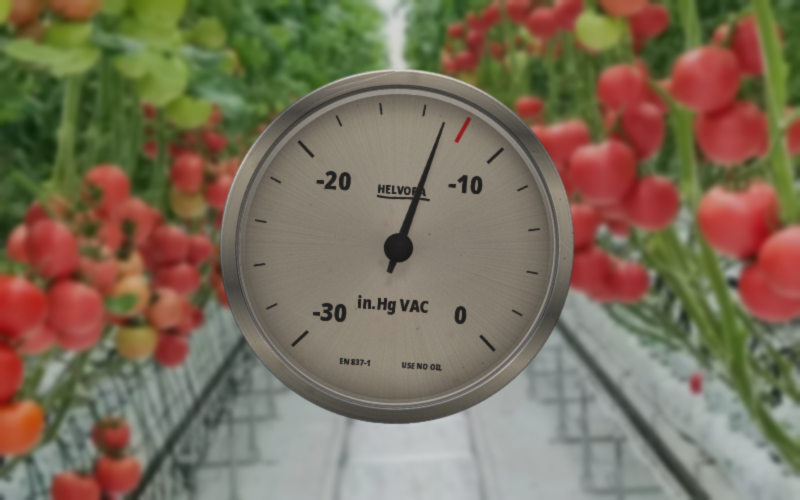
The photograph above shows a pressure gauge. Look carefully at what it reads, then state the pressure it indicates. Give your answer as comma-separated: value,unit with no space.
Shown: -13,inHg
